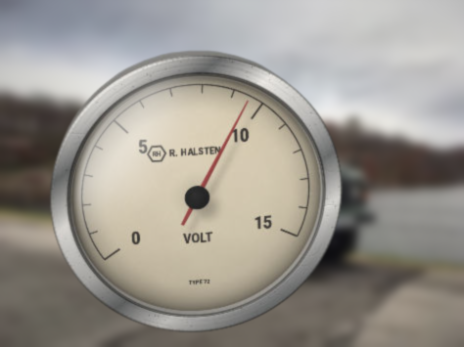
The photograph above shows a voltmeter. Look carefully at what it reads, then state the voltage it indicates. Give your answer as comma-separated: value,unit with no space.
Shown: 9.5,V
